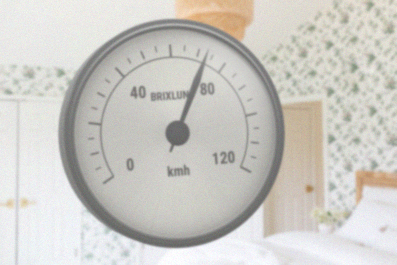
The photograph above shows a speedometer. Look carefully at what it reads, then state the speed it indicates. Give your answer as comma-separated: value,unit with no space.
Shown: 72.5,km/h
